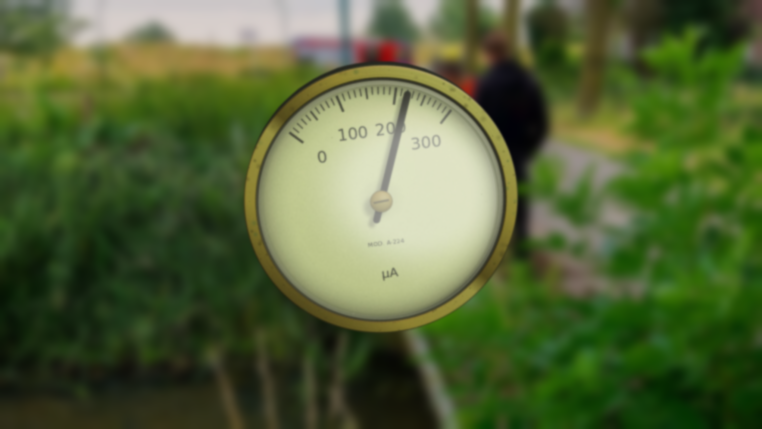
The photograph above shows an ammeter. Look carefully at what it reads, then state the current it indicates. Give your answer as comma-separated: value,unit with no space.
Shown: 220,µA
